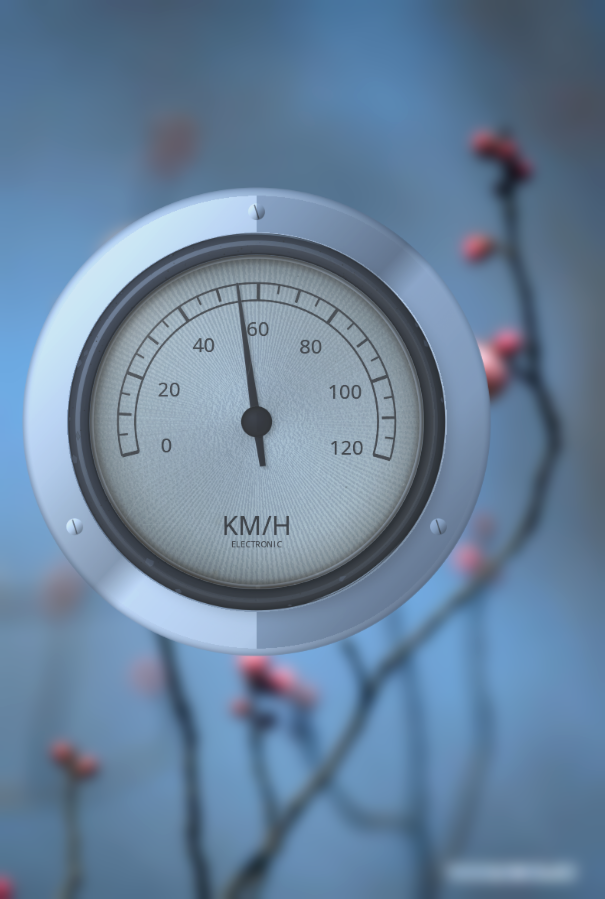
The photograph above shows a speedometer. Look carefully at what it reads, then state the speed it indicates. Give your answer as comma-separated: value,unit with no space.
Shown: 55,km/h
